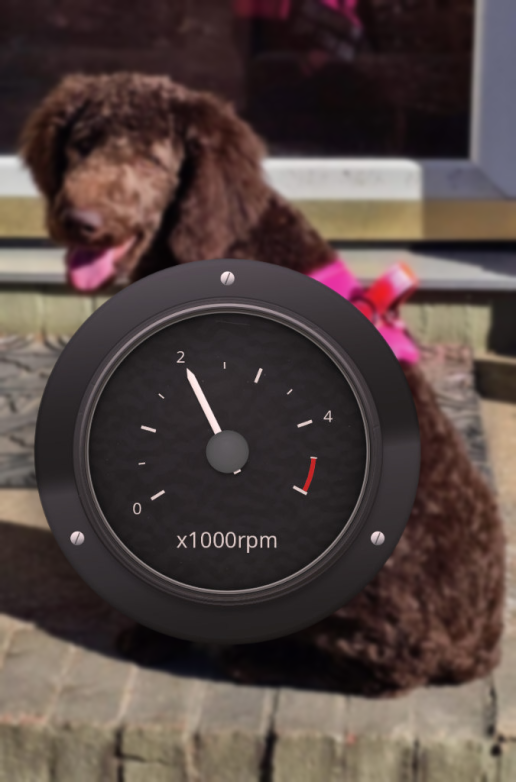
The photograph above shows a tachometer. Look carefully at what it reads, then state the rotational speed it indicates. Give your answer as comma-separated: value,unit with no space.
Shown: 2000,rpm
